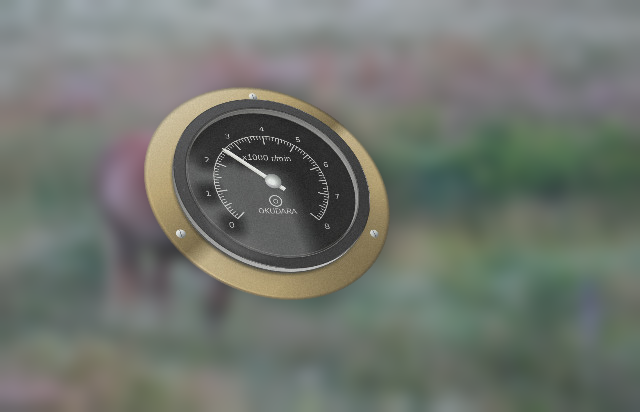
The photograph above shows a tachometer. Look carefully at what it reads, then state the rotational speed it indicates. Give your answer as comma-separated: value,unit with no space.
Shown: 2500,rpm
